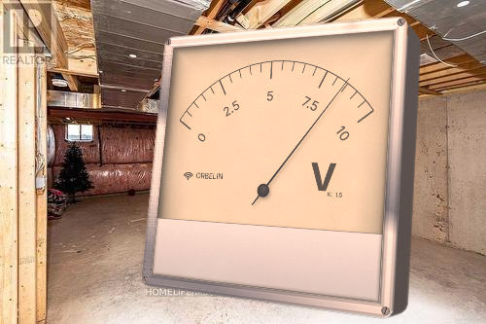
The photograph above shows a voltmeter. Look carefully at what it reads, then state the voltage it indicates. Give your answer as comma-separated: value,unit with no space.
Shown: 8.5,V
